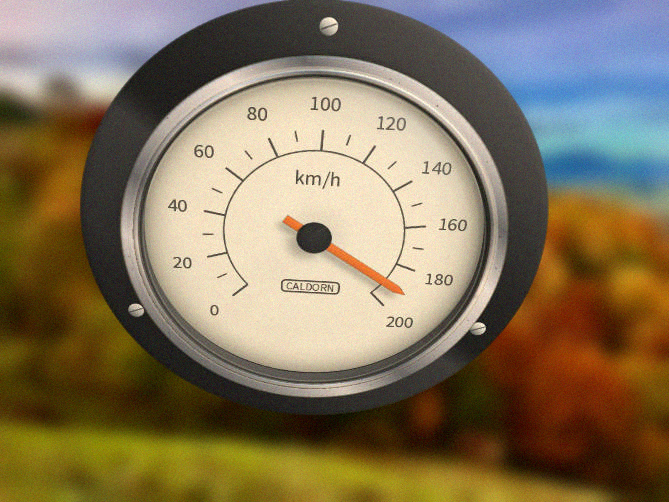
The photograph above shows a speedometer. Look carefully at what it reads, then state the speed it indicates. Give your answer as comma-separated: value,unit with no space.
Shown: 190,km/h
